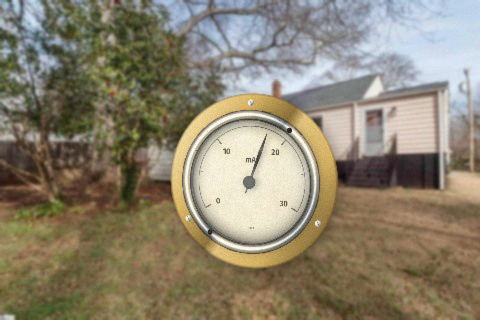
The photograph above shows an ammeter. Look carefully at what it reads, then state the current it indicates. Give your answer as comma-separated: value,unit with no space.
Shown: 17.5,mA
